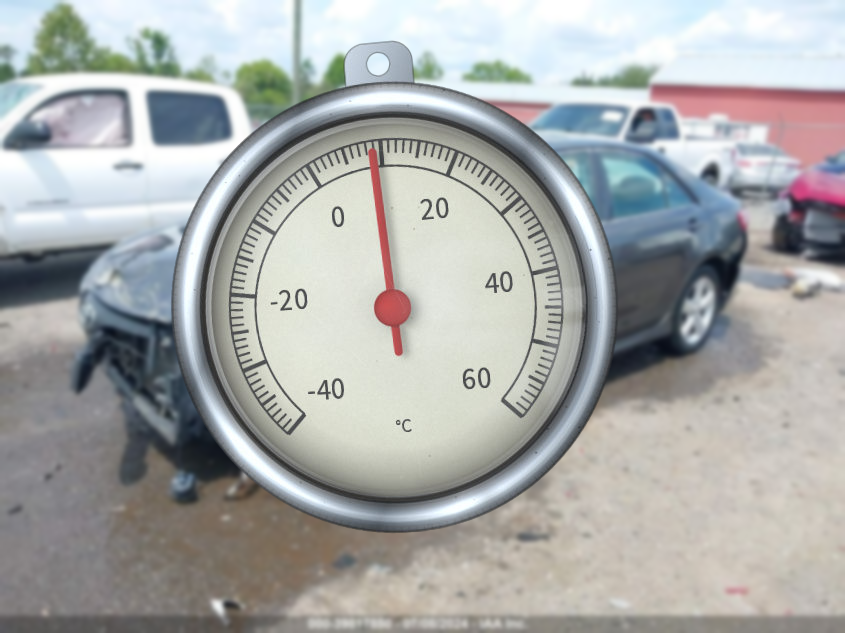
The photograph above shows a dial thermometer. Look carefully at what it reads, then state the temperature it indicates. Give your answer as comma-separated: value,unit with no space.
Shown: 9,°C
